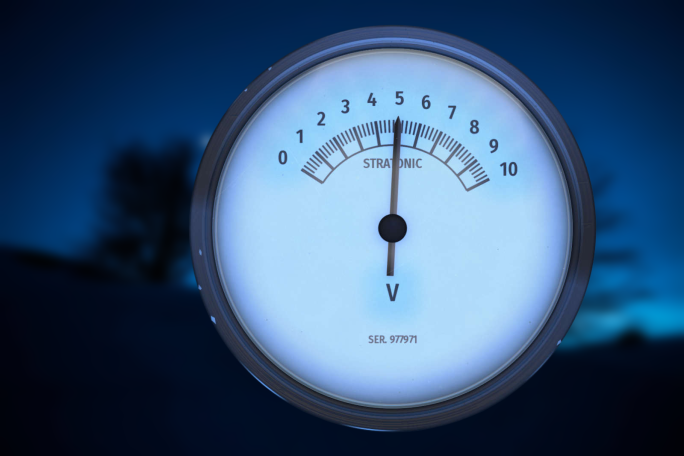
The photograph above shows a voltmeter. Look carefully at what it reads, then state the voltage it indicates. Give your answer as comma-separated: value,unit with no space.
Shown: 5,V
